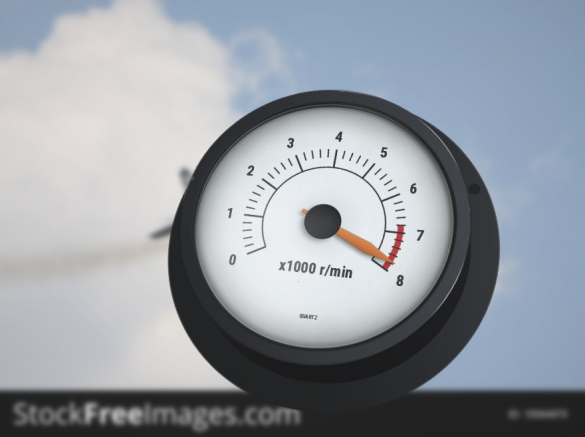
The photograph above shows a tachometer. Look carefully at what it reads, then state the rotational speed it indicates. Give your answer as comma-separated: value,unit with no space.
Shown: 7800,rpm
